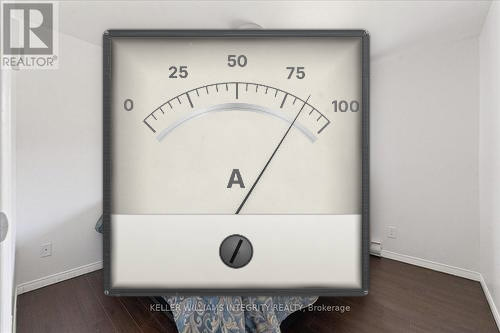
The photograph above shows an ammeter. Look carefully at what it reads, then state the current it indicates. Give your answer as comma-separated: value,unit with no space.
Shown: 85,A
